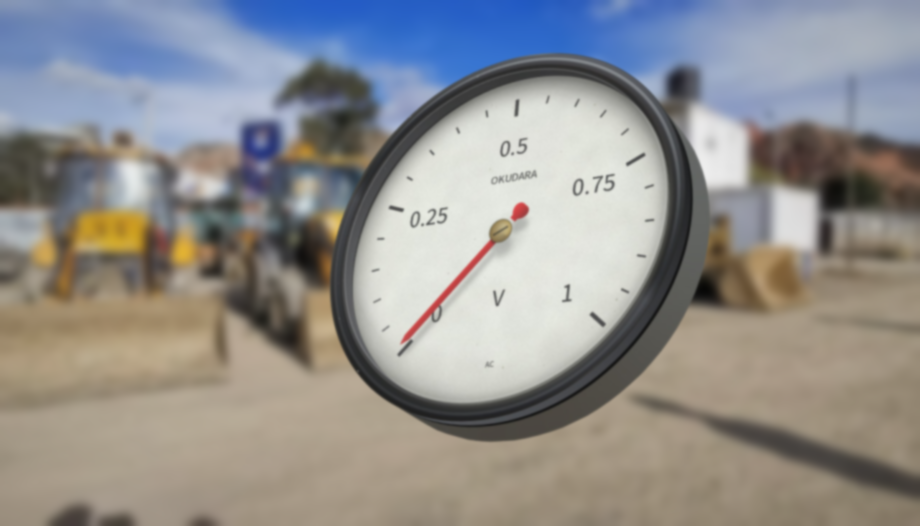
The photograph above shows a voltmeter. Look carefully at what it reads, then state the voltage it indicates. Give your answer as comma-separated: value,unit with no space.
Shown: 0,V
